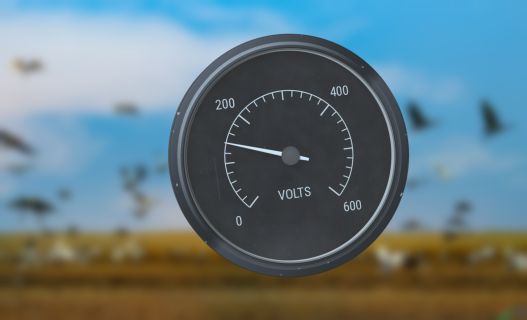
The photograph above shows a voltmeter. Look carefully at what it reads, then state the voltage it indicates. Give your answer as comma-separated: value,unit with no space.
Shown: 140,V
